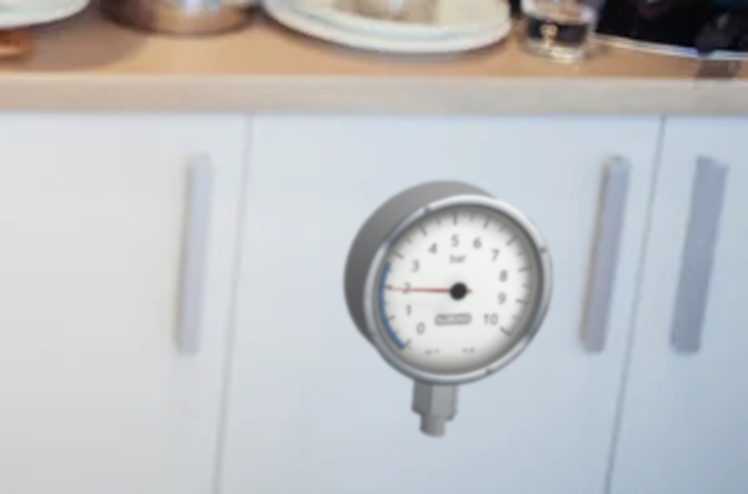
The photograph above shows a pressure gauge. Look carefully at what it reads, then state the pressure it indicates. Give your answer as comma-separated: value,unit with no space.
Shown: 2,bar
